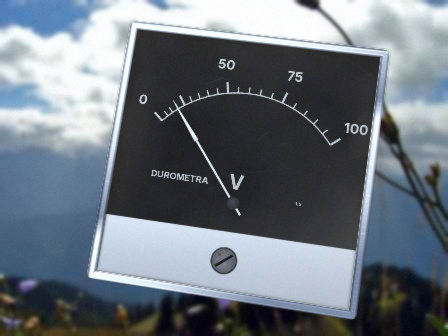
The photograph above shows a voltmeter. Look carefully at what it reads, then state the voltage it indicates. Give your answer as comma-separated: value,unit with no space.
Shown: 20,V
